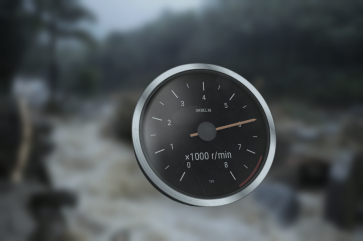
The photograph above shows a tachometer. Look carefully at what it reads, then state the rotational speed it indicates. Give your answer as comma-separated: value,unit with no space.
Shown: 6000,rpm
